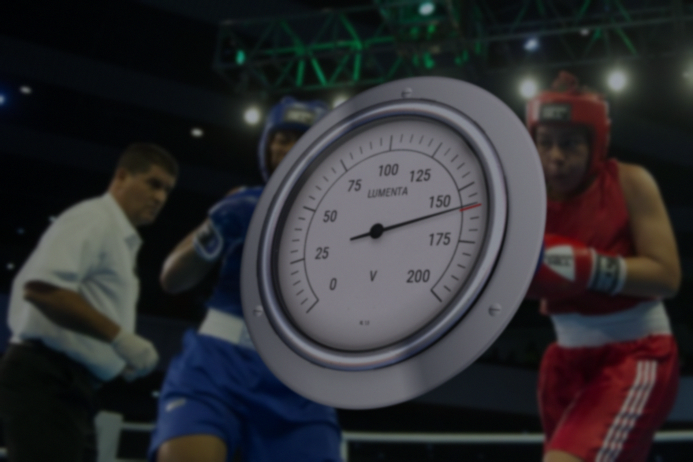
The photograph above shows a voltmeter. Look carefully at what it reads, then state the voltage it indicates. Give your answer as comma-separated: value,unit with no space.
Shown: 160,V
